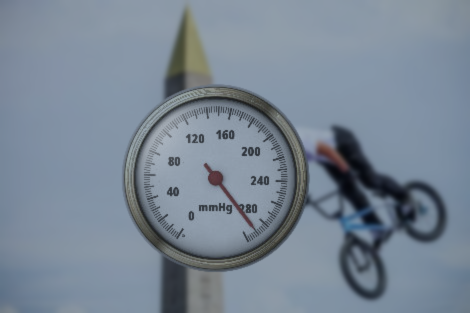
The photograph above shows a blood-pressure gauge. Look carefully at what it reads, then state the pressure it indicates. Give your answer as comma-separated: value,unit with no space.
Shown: 290,mmHg
